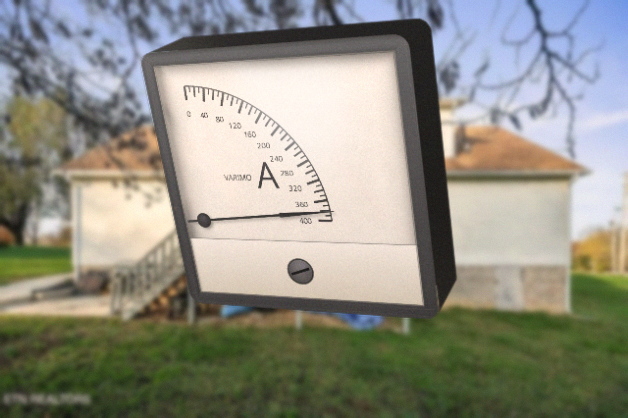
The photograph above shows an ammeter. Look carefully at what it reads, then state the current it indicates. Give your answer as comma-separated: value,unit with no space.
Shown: 380,A
